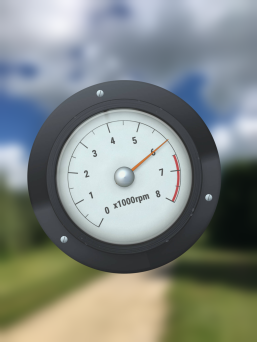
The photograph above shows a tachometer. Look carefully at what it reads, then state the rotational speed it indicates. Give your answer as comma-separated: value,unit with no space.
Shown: 6000,rpm
